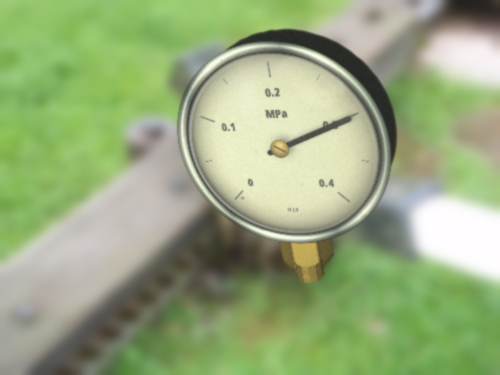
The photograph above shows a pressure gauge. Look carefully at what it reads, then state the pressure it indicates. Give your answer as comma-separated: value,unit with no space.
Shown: 0.3,MPa
